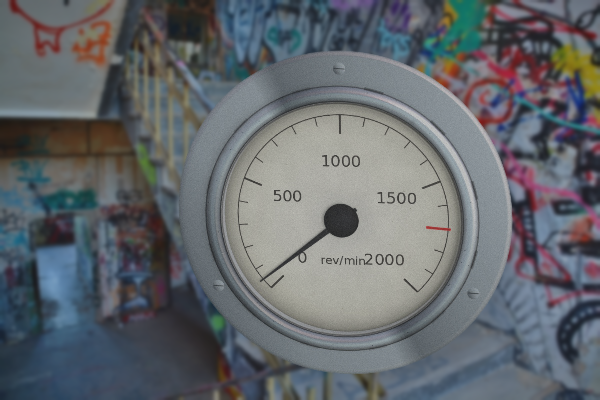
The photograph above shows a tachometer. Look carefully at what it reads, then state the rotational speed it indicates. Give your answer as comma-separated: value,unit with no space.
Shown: 50,rpm
